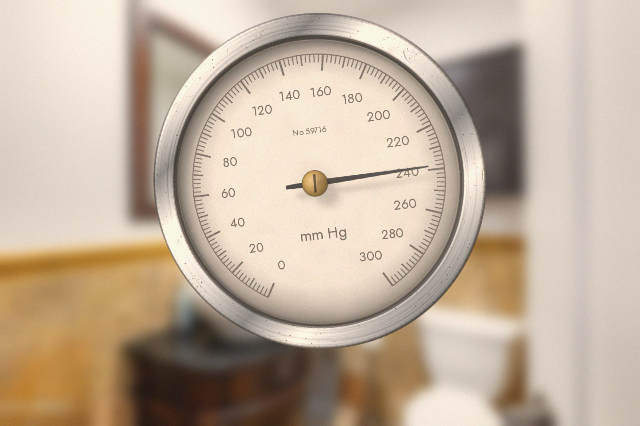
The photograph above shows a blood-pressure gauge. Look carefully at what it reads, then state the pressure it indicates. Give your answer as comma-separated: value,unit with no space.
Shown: 238,mmHg
